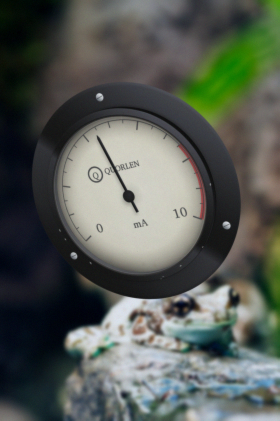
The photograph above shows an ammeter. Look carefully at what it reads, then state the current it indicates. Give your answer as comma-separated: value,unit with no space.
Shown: 4.5,mA
